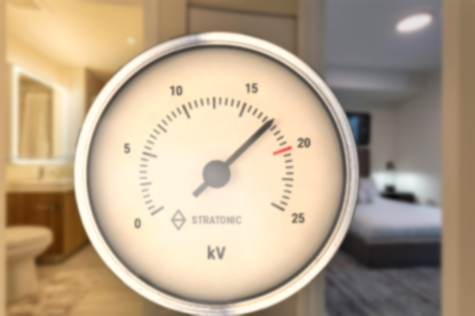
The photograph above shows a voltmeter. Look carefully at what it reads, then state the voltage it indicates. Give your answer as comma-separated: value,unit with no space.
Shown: 17.5,kV
